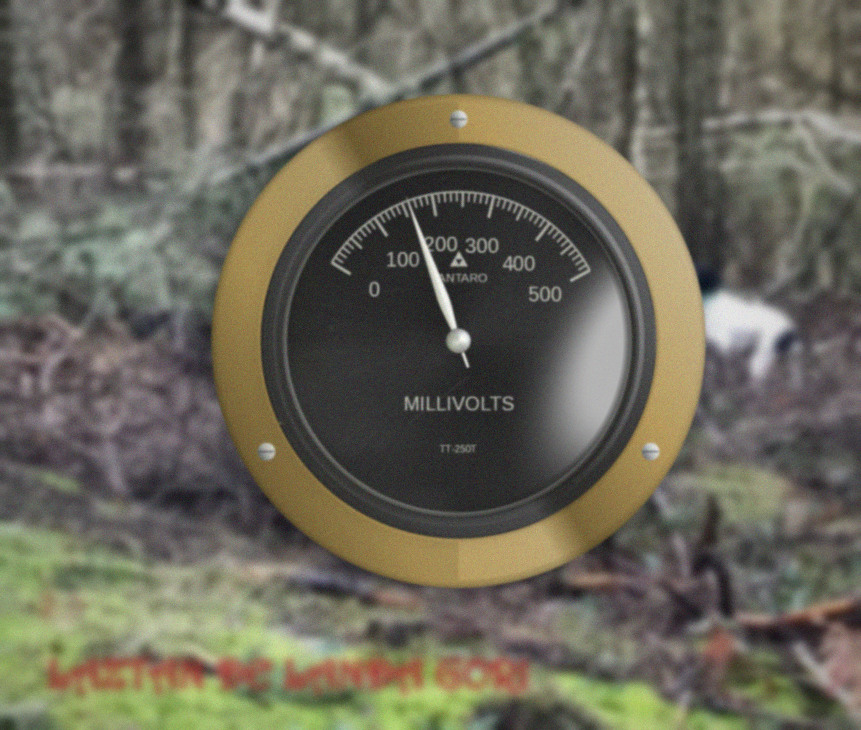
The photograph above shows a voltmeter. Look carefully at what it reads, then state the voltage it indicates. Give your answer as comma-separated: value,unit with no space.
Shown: 160,mV
